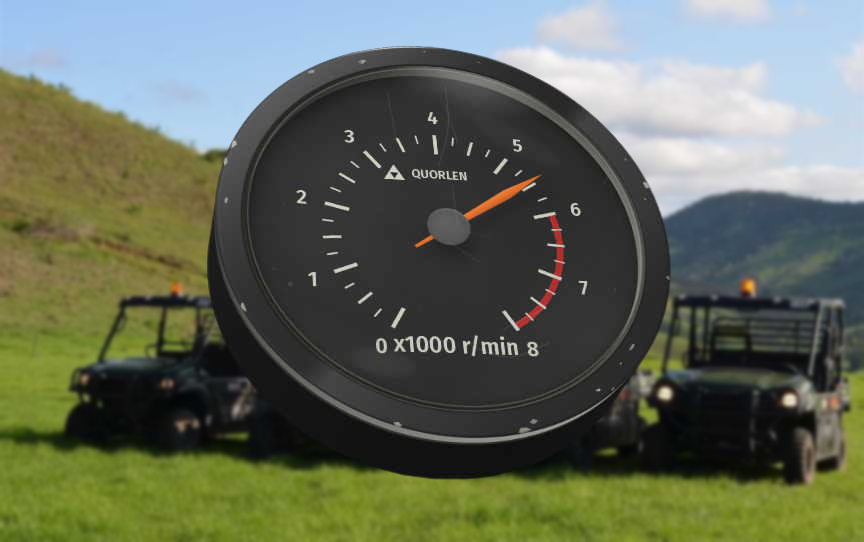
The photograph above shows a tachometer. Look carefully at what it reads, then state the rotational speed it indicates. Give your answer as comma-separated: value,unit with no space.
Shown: 5500,rpm
